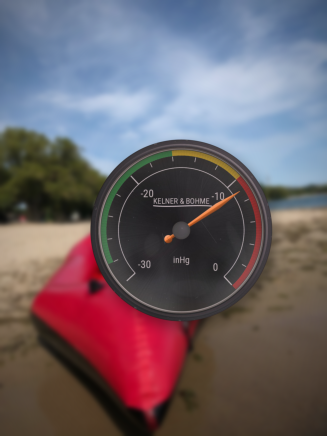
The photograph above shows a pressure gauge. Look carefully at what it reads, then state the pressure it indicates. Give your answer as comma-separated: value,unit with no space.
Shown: -9,inHg
